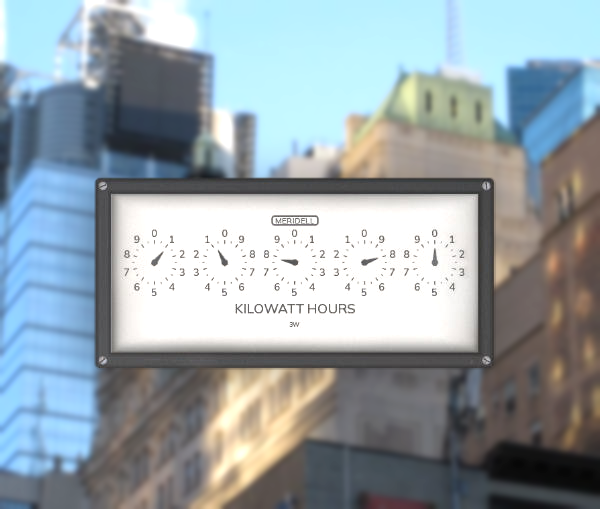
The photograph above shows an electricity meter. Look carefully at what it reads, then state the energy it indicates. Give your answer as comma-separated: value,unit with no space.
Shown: 10780,kWh
